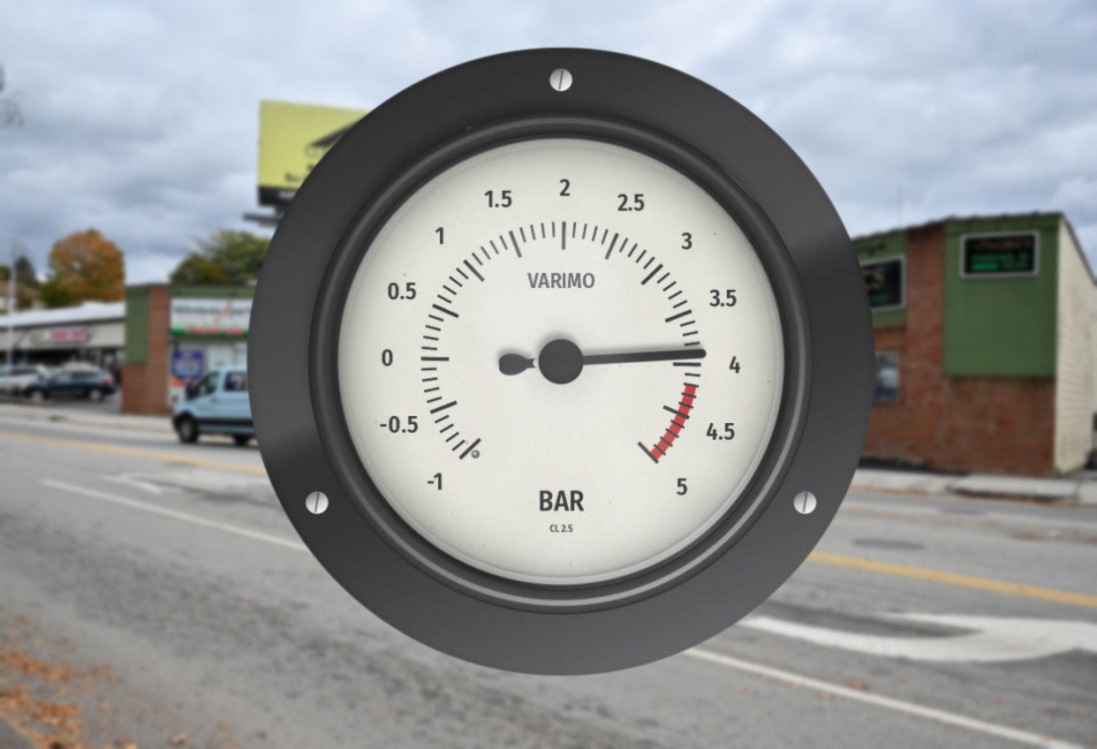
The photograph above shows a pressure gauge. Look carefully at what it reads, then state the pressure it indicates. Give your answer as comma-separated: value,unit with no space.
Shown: 3.9,bar
